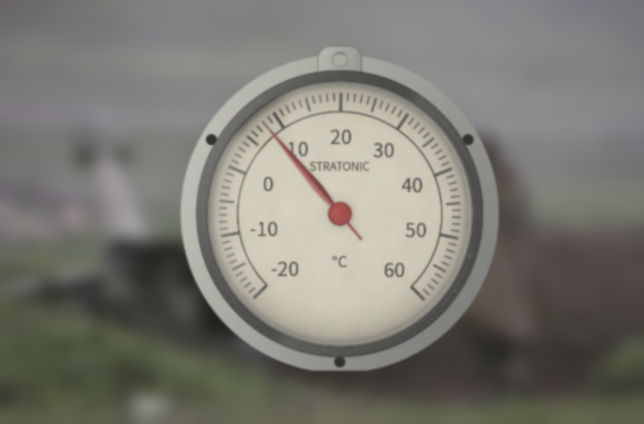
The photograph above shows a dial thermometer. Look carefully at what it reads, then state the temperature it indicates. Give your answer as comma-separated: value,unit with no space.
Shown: 8,°C
